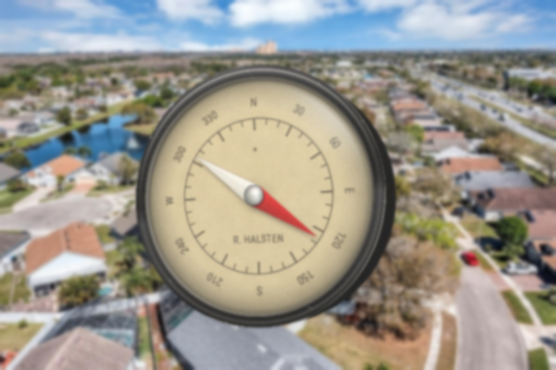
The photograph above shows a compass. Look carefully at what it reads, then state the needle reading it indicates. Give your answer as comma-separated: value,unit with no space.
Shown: 125,°
